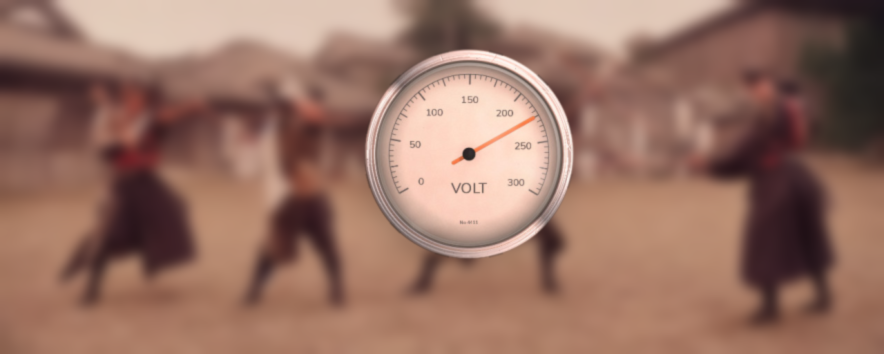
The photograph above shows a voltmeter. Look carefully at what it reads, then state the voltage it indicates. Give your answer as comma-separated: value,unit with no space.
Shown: 225,V
